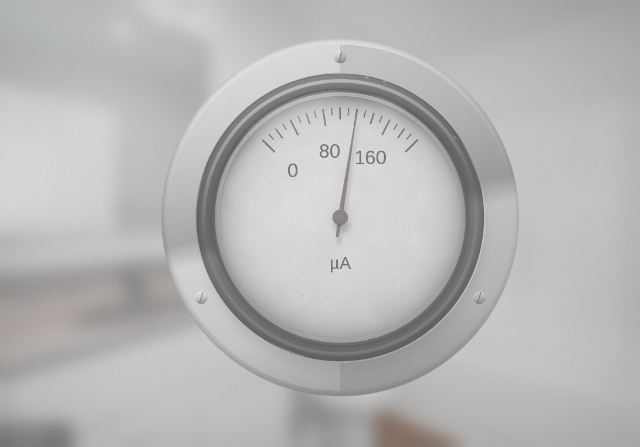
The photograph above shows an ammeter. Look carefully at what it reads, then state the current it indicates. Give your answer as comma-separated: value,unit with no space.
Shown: 120,µA
